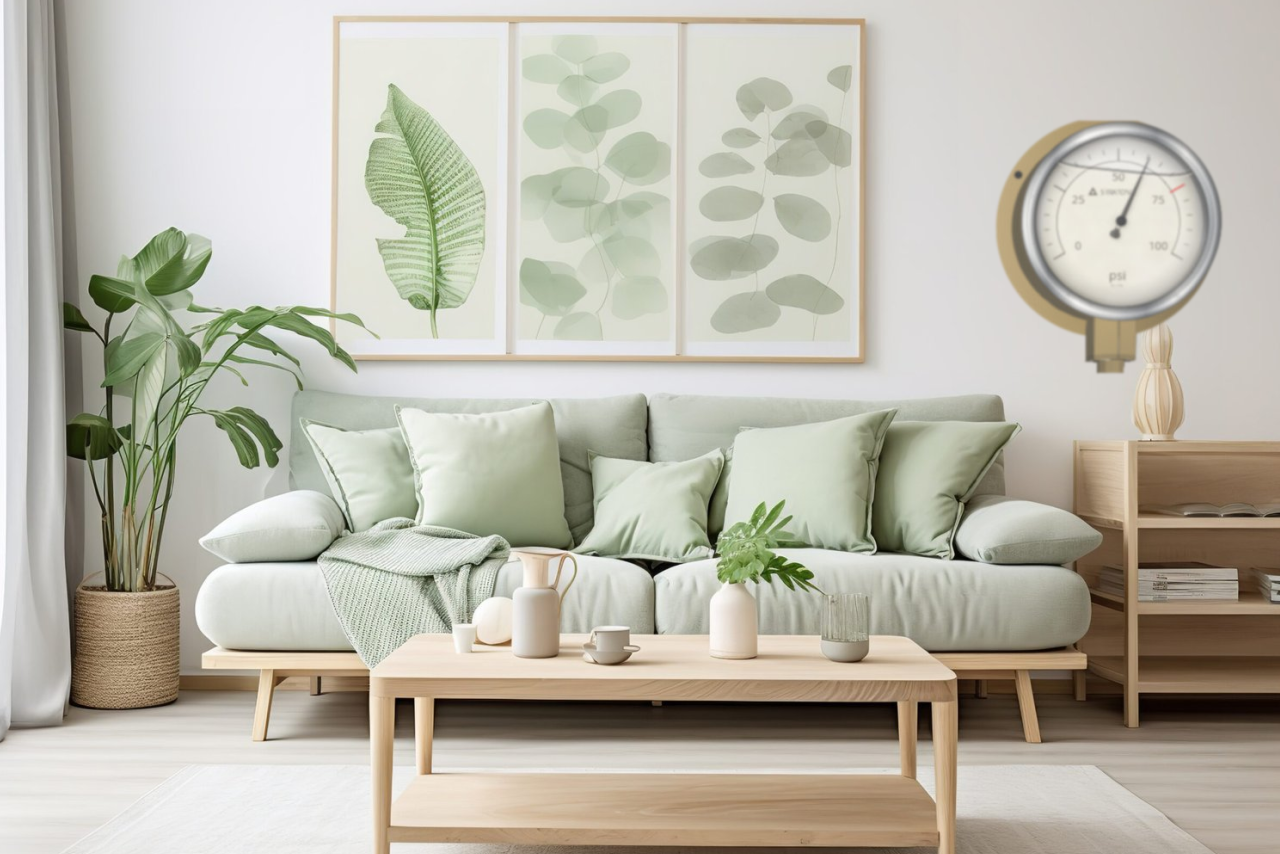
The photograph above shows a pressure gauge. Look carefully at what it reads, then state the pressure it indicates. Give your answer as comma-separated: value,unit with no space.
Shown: 60,psi
